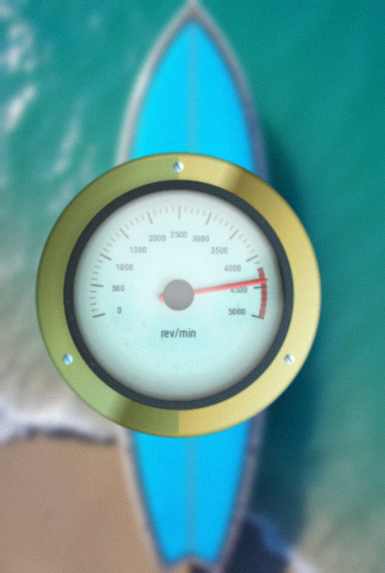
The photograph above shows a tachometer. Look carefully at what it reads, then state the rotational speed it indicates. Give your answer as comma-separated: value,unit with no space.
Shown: 4400,rpm
